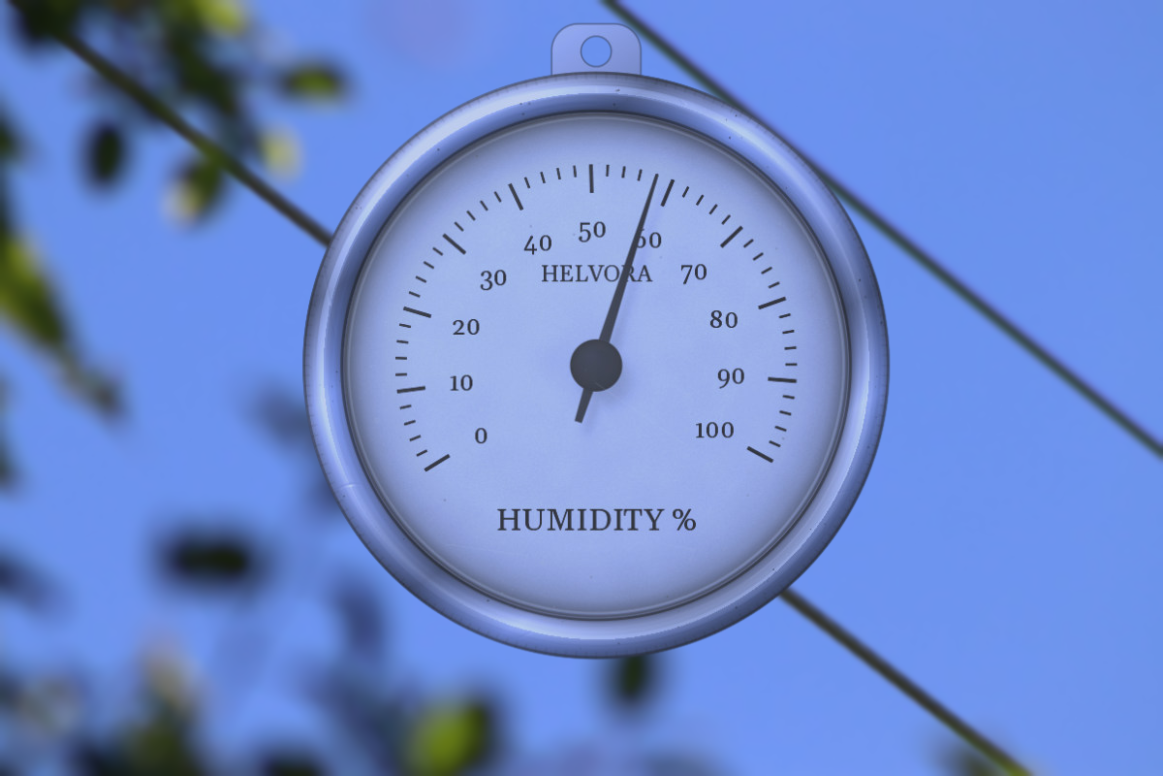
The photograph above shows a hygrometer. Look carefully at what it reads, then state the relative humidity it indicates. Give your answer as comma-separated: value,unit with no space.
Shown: 58,%
